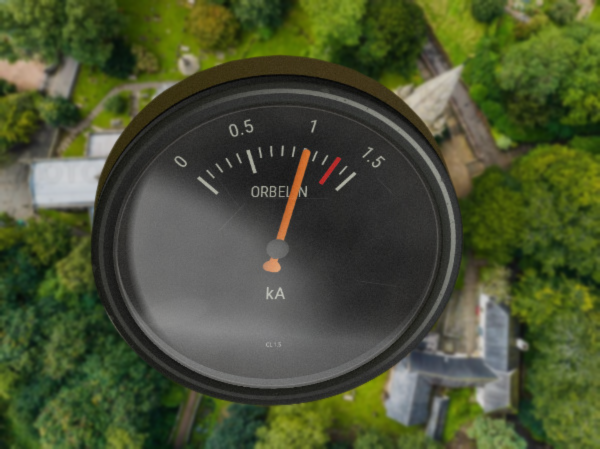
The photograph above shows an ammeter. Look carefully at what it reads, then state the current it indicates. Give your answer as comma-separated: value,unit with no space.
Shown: 1,kA
